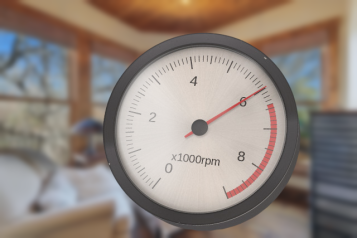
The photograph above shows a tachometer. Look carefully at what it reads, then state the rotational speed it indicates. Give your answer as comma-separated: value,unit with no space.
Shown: 6000,rpm
